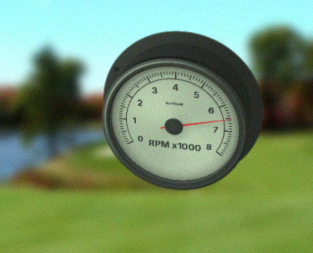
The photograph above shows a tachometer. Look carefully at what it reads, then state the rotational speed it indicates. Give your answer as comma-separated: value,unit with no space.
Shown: 6500,rpm
